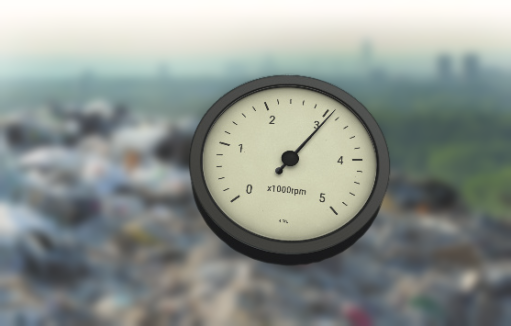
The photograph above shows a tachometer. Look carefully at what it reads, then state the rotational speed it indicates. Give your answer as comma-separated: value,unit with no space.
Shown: 3100,rpm
